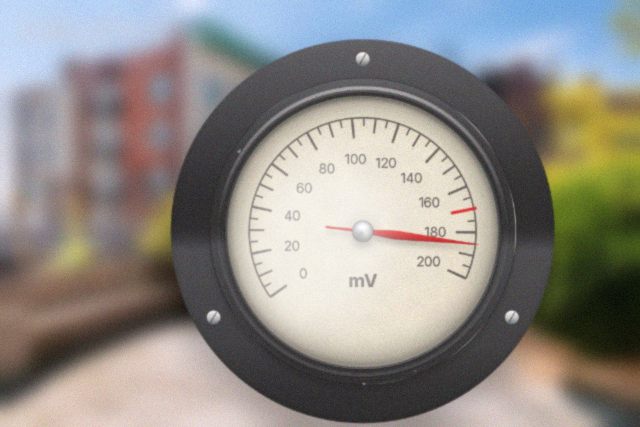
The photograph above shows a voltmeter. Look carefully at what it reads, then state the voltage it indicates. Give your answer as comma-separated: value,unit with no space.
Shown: 185,mV
